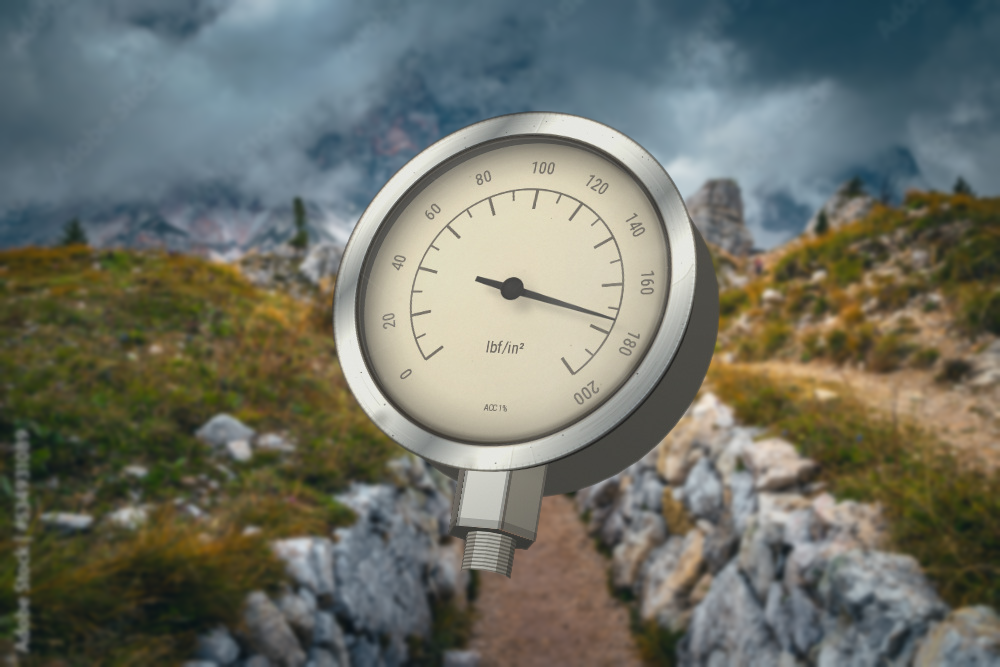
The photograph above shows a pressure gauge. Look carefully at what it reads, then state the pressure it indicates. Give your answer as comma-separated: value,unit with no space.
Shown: 175,psi
